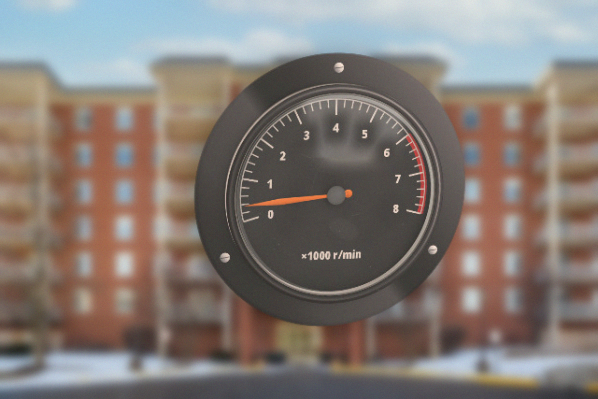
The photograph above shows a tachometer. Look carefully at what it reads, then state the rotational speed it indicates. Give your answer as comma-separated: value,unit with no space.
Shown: 400,rpm
